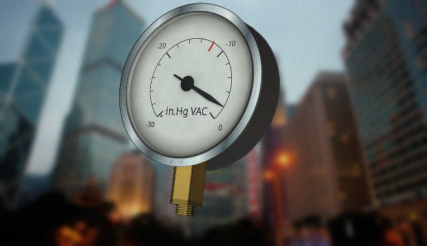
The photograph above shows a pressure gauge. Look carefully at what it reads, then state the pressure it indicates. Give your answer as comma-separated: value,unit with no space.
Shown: -2,inHg
